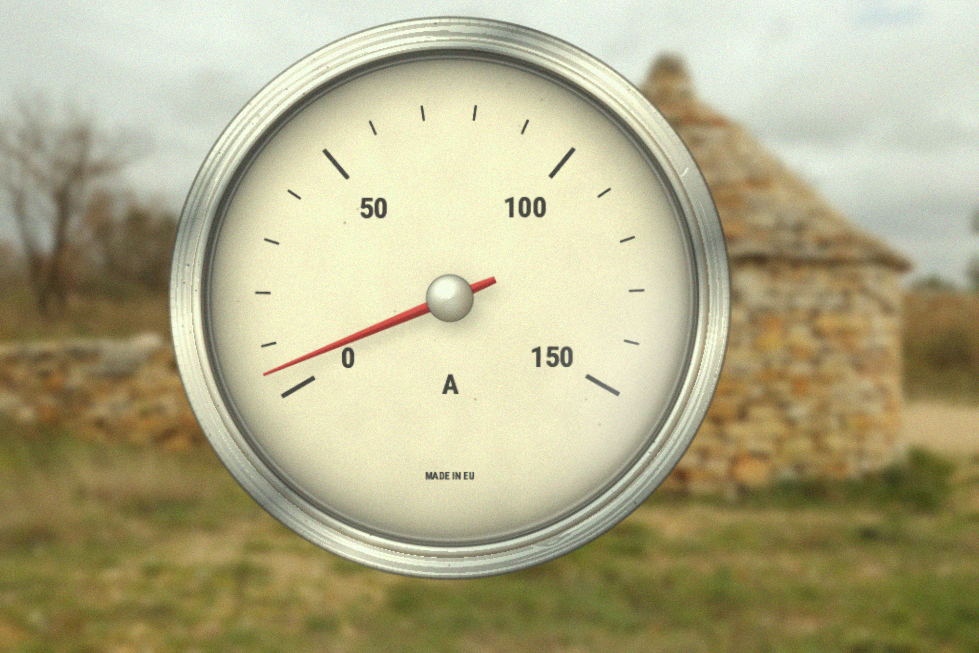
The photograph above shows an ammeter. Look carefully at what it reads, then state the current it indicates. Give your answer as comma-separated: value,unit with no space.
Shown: 5,A
